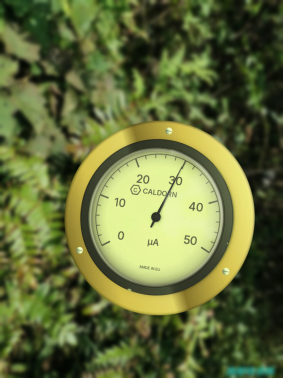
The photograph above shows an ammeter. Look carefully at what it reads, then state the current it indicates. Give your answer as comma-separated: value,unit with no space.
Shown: 30,µA
